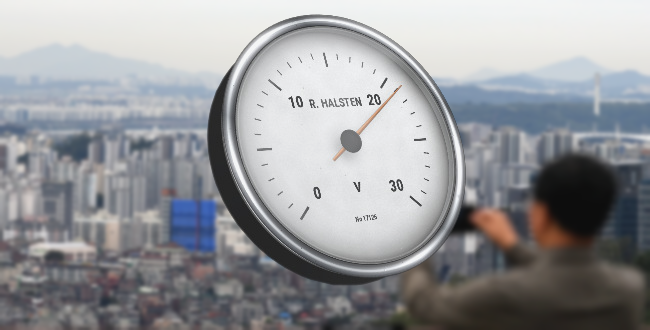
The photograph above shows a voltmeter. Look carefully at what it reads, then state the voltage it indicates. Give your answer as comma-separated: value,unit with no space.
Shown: 21,V
